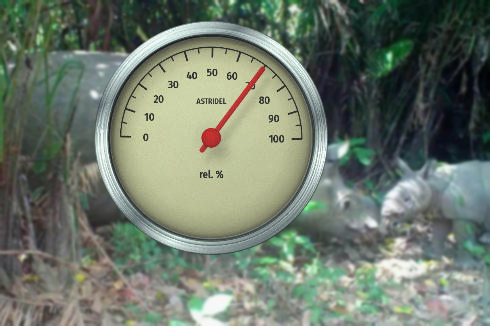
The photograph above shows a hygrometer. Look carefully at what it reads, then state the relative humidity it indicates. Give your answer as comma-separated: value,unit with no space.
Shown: 70,%
